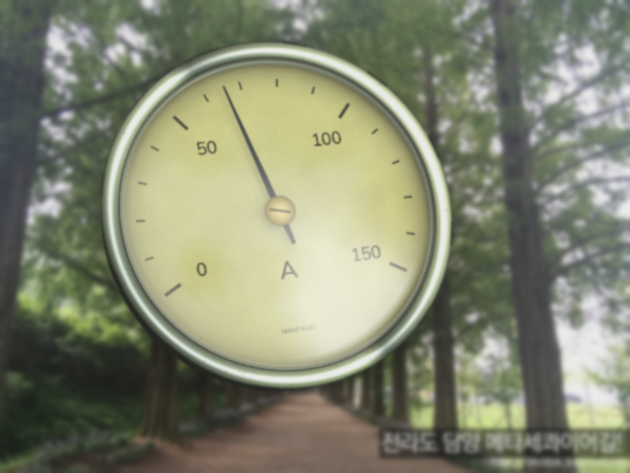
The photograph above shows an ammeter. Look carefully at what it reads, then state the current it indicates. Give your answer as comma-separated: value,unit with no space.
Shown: 65,A
